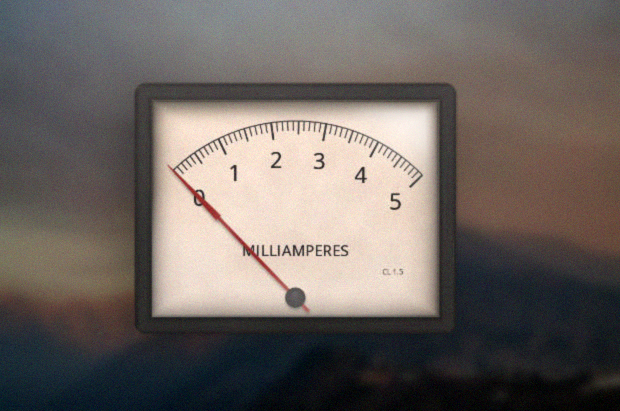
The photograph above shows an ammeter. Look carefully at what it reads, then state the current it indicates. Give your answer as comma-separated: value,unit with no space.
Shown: 0,mA
